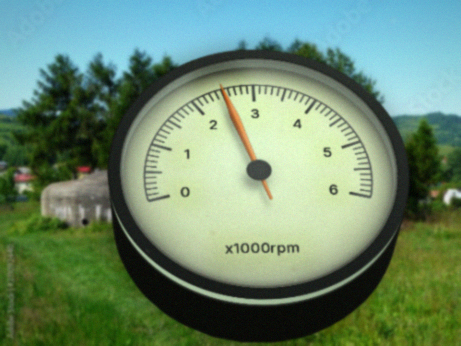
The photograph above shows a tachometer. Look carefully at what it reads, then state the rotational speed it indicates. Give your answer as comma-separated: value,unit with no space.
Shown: 2500,rpm
